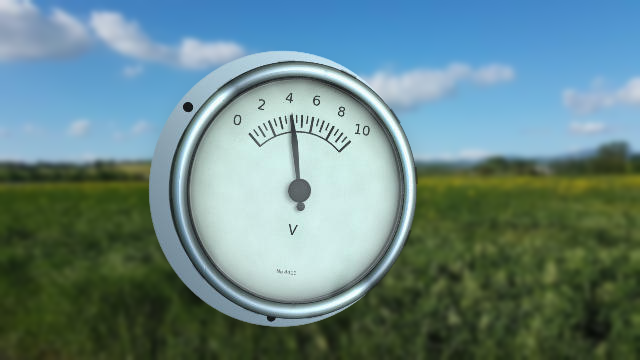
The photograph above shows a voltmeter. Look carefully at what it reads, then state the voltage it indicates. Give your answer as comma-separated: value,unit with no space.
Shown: 4,V
